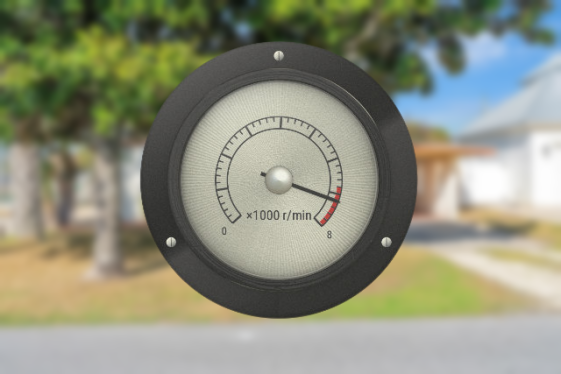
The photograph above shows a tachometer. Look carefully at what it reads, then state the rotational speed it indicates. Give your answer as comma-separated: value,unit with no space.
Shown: 7200,rpm
